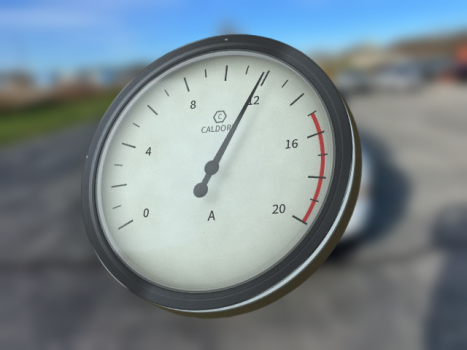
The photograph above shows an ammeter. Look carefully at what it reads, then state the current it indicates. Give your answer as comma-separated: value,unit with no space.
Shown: 12,A
